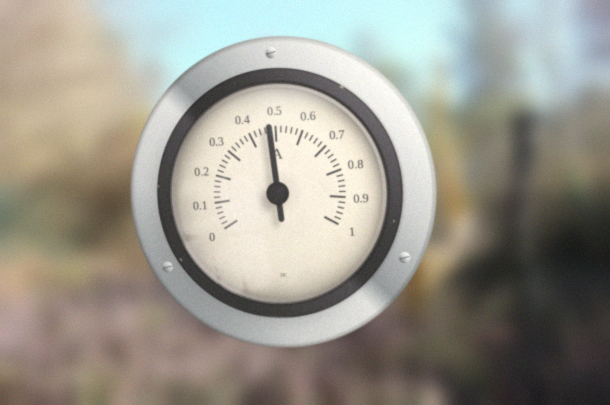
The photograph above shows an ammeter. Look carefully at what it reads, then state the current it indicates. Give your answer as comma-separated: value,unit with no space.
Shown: 0.48,A
